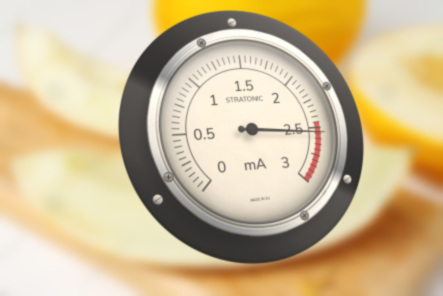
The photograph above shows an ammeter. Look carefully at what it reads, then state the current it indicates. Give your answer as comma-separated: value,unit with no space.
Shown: 2.55,mA
